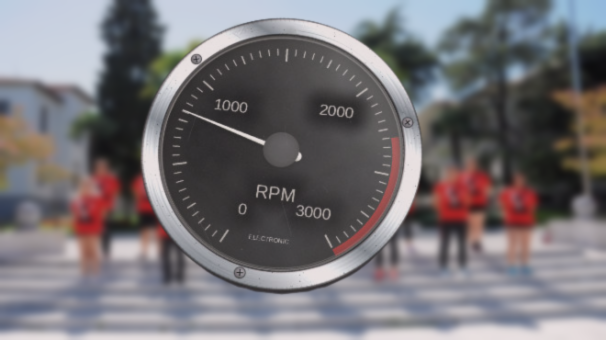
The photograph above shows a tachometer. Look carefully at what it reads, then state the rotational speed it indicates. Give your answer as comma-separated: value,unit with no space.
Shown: 800,rpm
